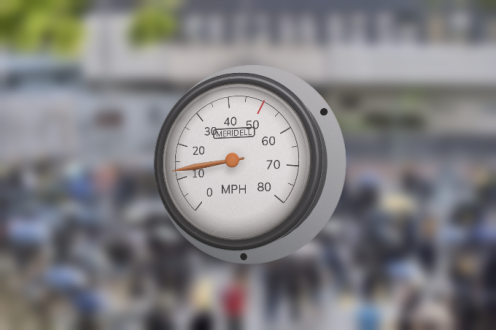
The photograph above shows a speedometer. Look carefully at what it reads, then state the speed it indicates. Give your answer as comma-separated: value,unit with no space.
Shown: 12.5,mph
